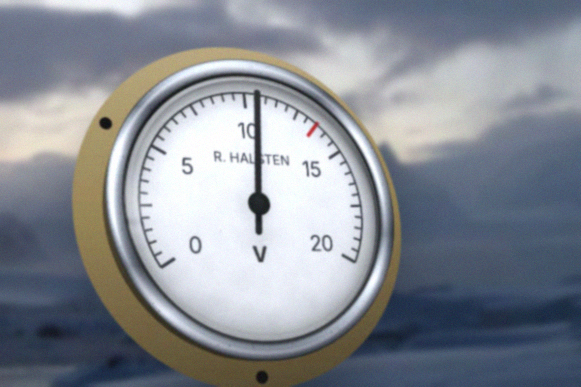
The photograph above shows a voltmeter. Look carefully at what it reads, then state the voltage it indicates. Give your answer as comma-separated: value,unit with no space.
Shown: 10.5,V
